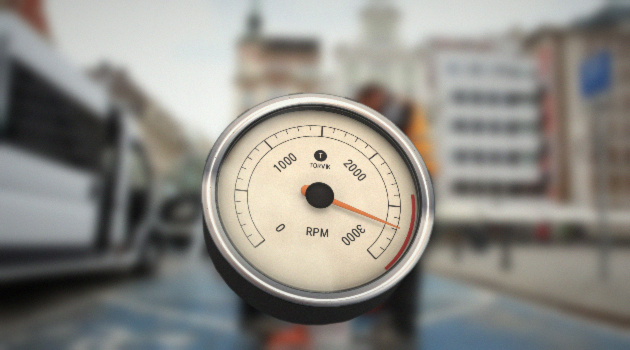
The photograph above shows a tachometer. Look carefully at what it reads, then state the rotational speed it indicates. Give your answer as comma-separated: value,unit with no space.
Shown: 2700,rpm
